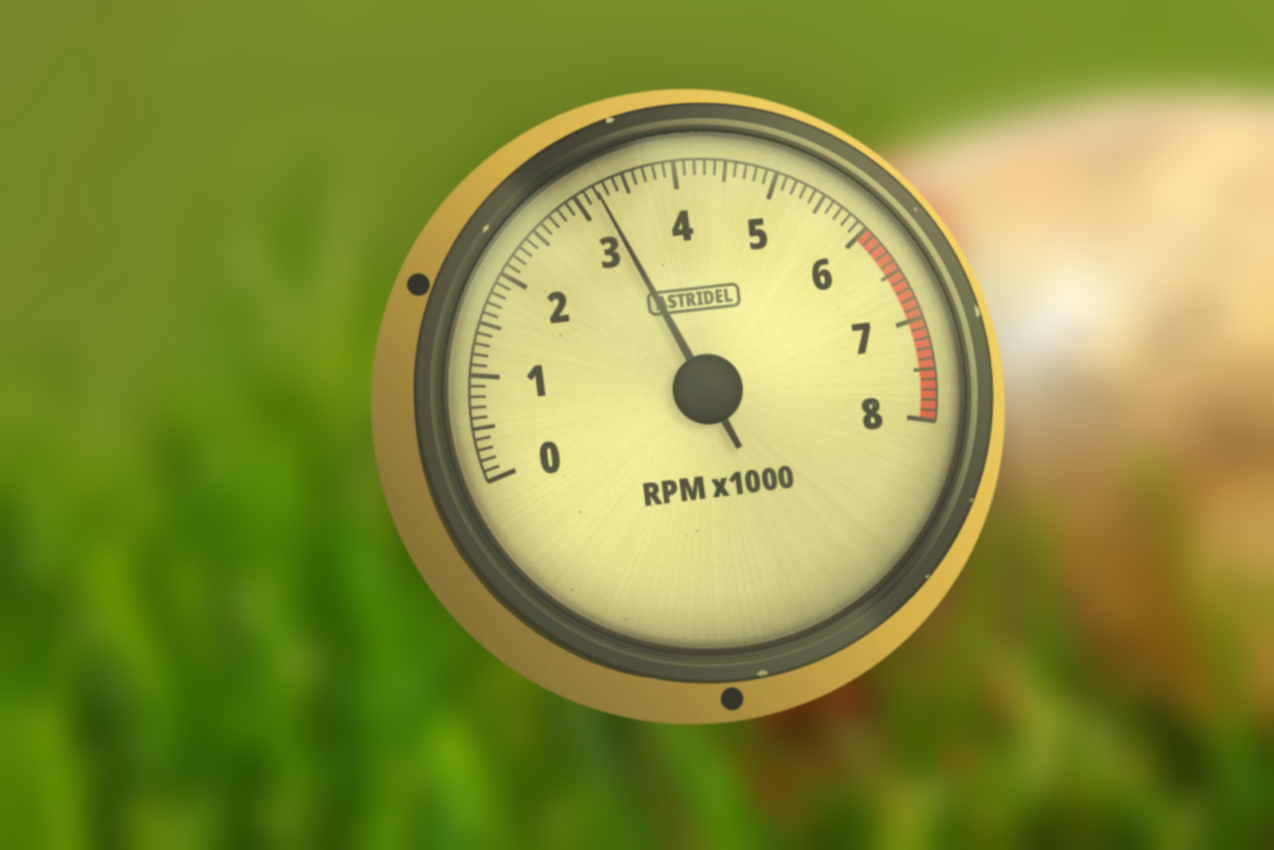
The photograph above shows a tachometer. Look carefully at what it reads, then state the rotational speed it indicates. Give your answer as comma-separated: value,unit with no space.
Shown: 3200,rpm
